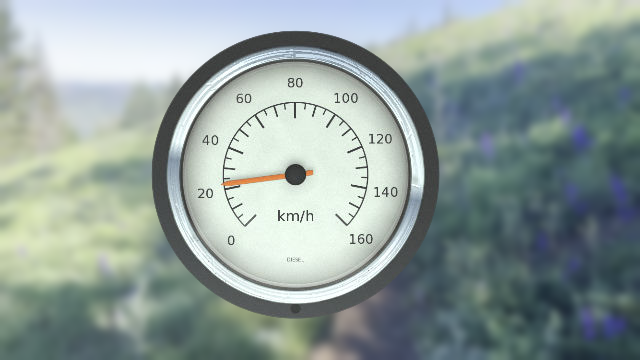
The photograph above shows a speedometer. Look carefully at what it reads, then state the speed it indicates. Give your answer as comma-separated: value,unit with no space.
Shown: 22.5,km/h
